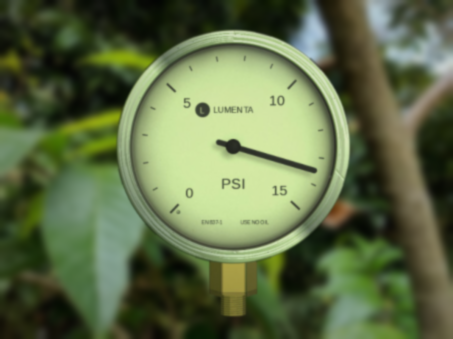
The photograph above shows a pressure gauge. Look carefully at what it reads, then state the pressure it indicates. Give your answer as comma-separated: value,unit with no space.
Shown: 13.5,psi
